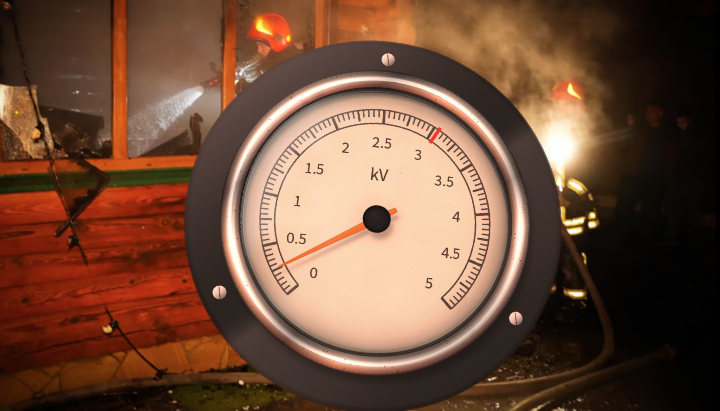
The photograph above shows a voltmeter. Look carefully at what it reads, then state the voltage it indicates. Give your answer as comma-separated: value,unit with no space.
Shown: 0.25,kV
